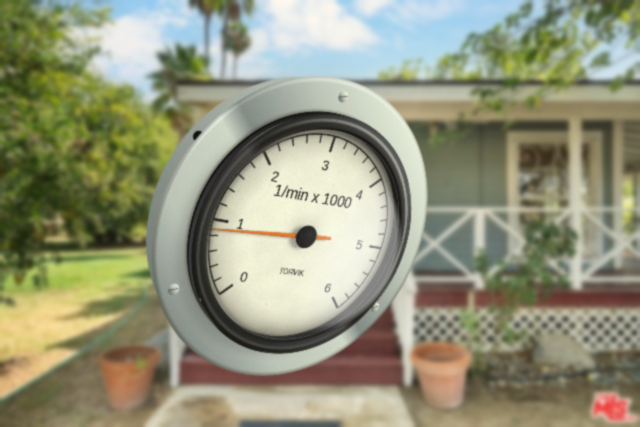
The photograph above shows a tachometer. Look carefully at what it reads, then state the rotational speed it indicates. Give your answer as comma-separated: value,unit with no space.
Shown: 900,rpm
